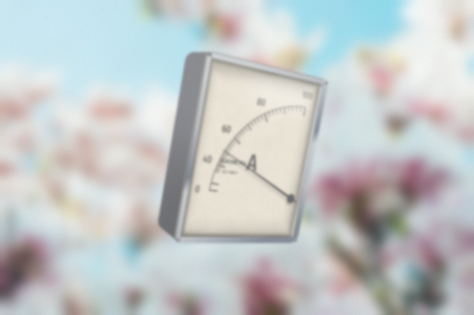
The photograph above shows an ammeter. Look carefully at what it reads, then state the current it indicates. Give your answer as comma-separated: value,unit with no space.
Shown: 50,A
